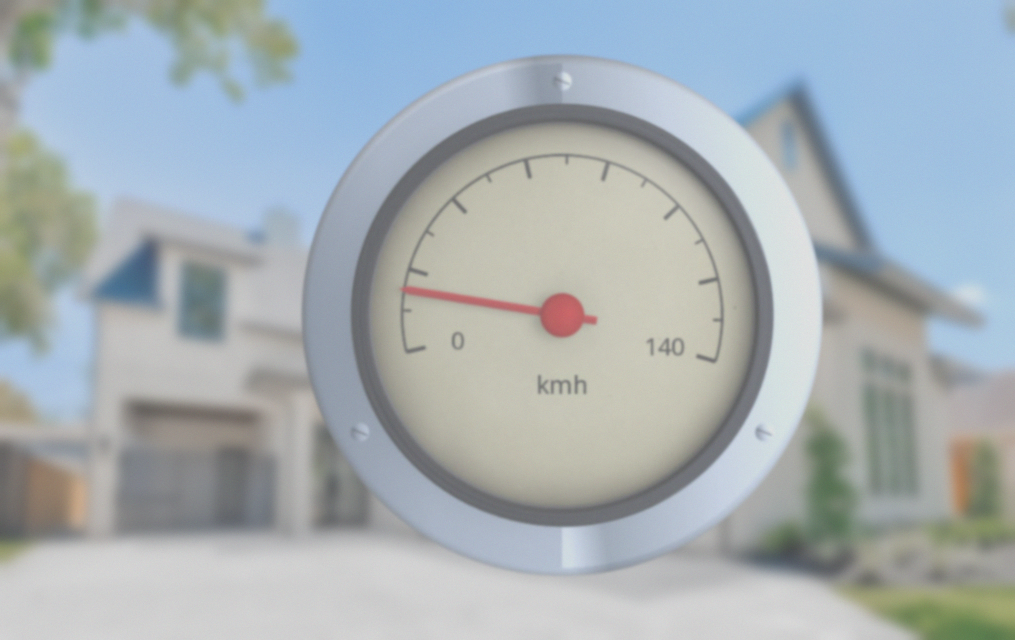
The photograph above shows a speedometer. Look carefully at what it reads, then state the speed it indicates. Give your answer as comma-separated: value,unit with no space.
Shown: 15,km/h
